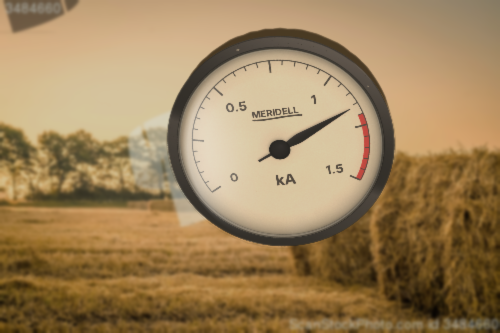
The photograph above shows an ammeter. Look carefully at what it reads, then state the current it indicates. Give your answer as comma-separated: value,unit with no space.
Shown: 1.15,kA
